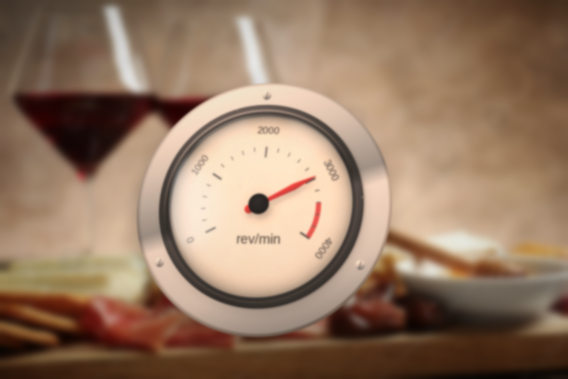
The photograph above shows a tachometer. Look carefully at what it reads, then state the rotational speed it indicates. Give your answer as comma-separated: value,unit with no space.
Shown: 3000,rpm
